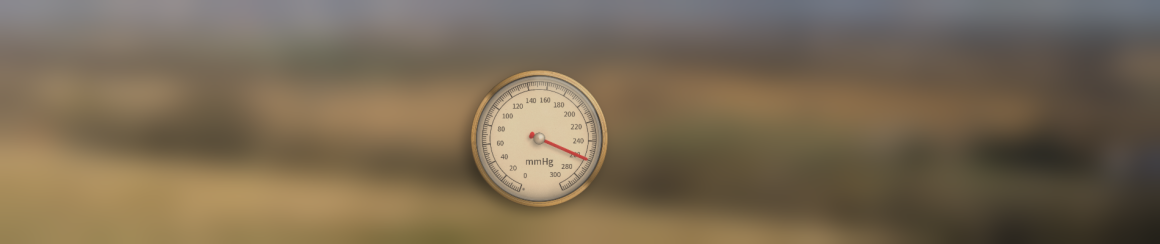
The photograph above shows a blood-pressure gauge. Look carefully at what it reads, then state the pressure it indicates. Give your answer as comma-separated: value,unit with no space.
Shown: 260,mmHg
